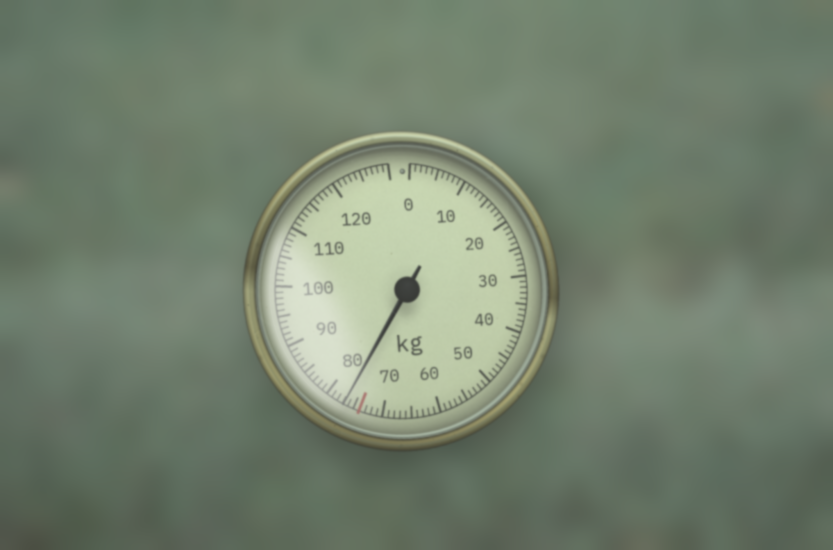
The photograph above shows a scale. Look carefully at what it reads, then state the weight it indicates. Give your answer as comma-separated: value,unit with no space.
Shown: 77,kg
